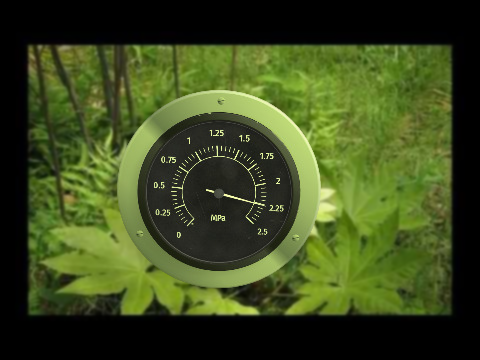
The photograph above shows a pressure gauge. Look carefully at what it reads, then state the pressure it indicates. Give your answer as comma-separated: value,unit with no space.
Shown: 2.25,MPa
